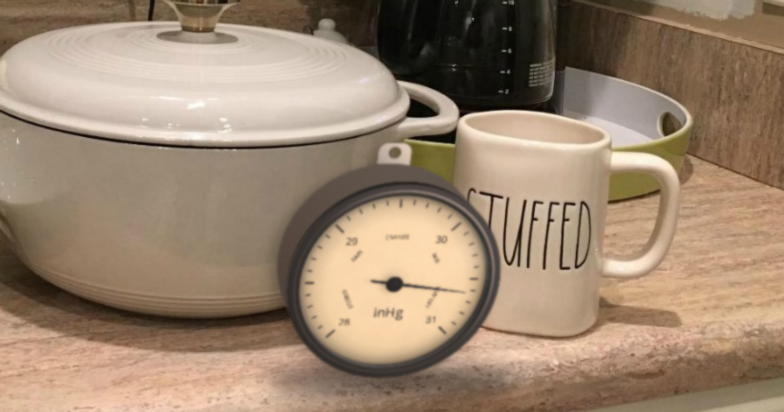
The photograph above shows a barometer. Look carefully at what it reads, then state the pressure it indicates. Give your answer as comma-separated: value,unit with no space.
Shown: 30.6,inHg
